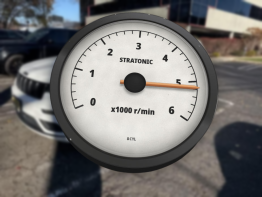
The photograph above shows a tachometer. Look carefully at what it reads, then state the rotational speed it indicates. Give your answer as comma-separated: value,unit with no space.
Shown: 5200,rpm
